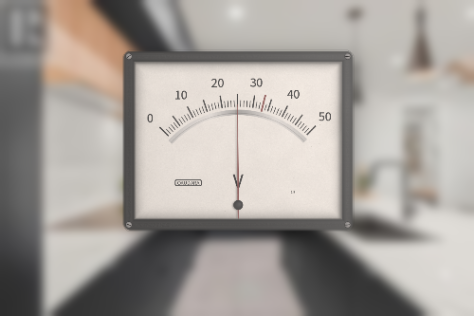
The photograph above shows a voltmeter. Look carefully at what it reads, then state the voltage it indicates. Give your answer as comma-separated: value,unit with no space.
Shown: 25,V
